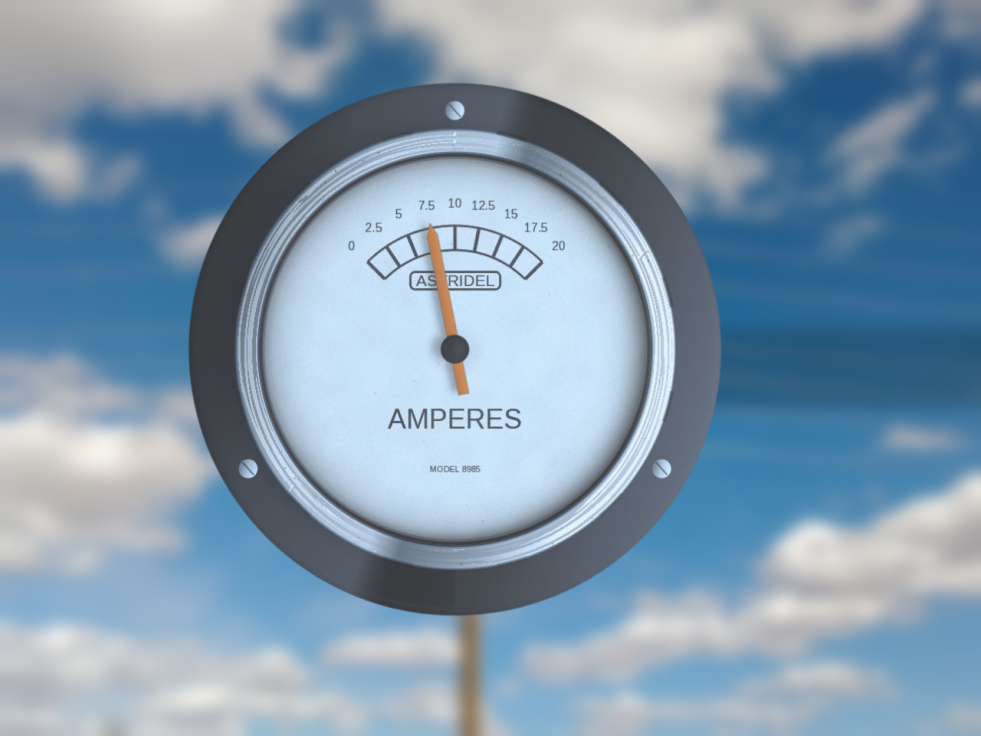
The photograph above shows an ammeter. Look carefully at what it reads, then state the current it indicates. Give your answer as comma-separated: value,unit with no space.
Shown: 7.5,A
